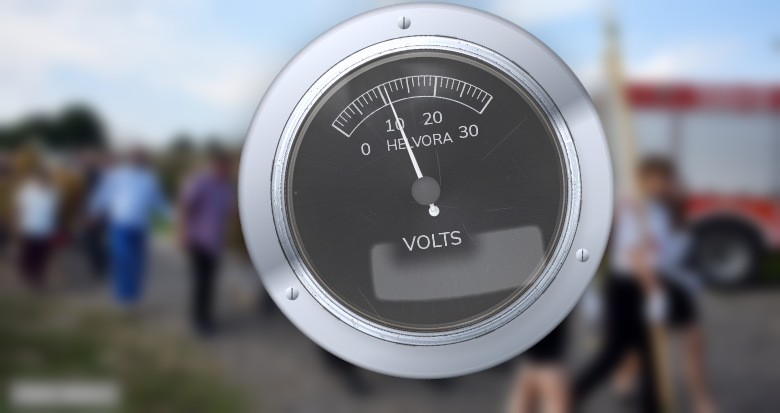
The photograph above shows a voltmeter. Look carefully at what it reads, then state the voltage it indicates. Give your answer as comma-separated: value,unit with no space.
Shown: 11,V
